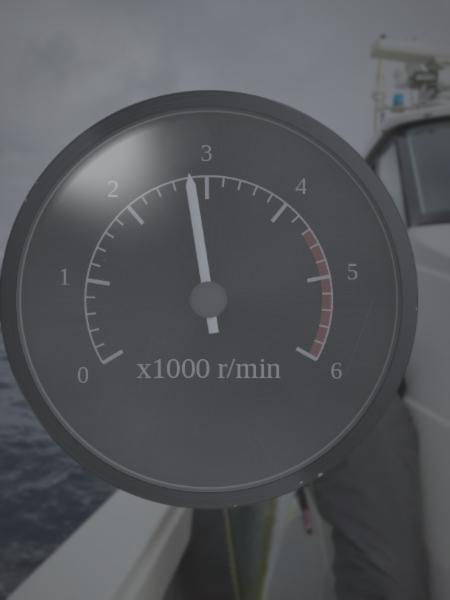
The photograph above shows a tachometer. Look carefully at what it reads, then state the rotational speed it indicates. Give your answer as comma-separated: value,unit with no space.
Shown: 2800,rpm
